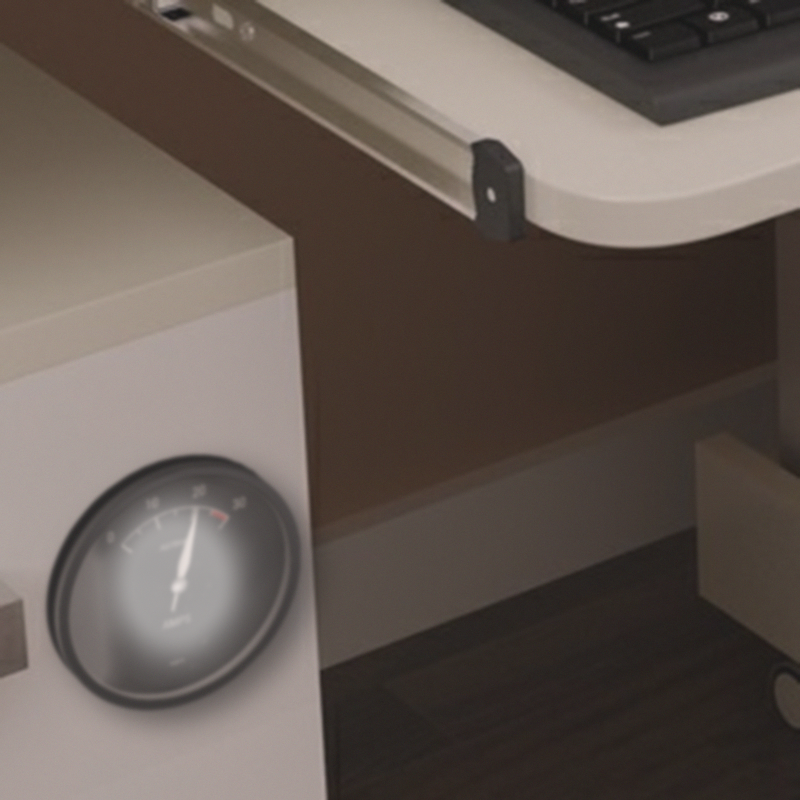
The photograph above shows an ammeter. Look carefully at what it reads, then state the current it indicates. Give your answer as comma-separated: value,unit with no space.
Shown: 20,A
